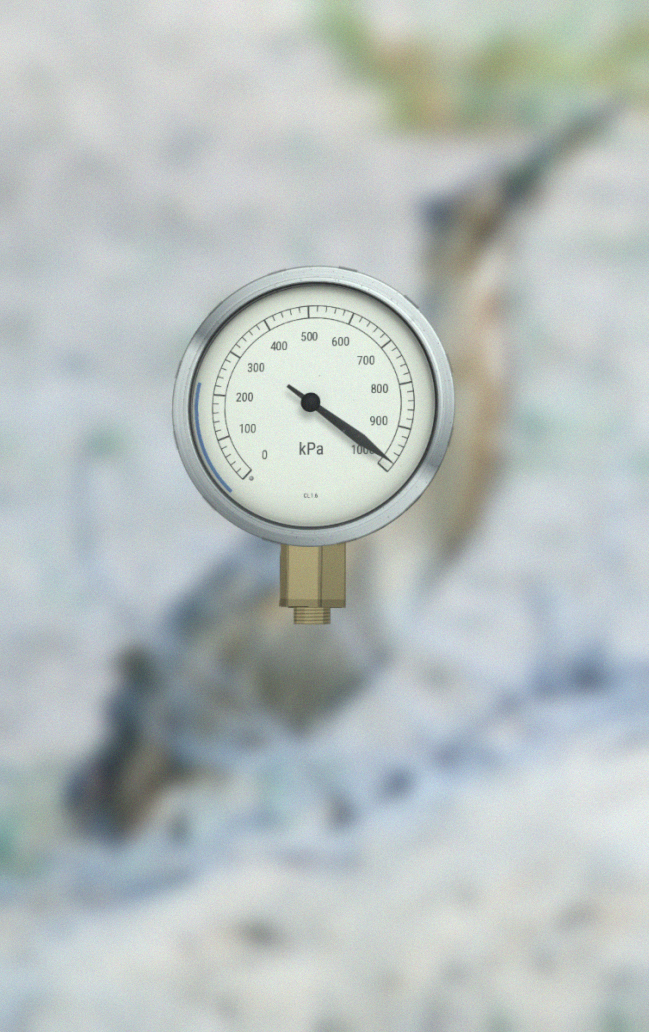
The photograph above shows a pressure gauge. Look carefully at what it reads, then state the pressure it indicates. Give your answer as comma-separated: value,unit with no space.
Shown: 980,kPa
